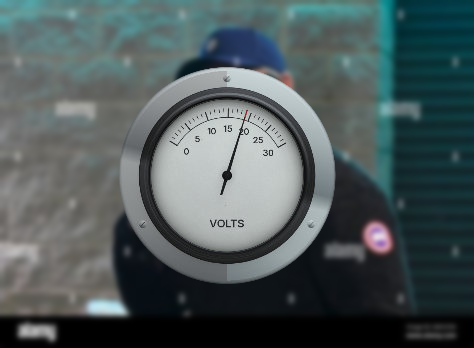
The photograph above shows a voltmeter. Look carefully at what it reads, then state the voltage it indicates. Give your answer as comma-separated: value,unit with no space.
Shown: 19,V
